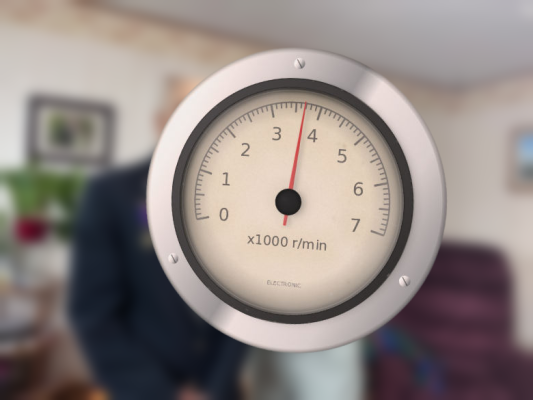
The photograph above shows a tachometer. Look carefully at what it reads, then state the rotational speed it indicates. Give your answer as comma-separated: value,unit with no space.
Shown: 3700,rpm
